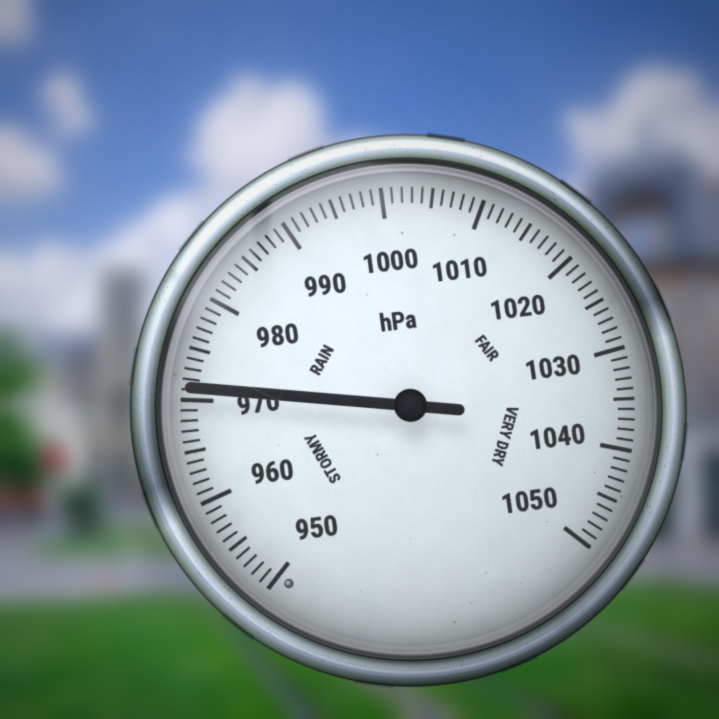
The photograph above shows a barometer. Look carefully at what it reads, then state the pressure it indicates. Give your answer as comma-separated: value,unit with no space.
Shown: 971,hPa
